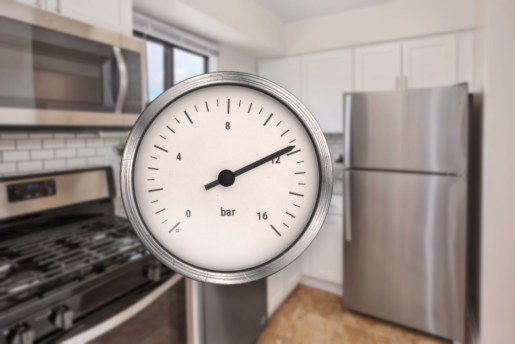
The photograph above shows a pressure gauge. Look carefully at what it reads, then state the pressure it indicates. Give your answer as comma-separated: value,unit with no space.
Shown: 11.75,bar
